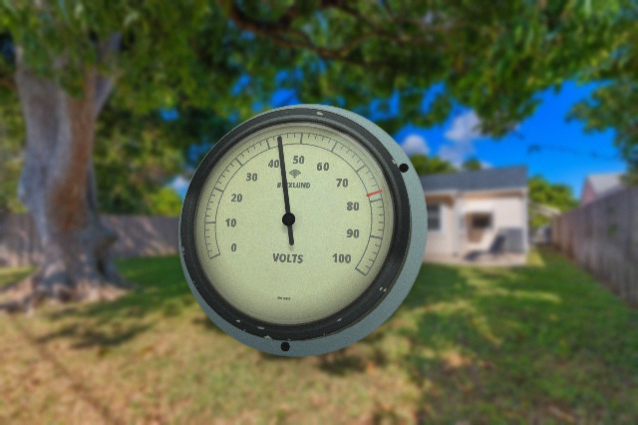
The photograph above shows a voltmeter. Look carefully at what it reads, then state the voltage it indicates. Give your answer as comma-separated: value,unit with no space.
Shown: 44,V
